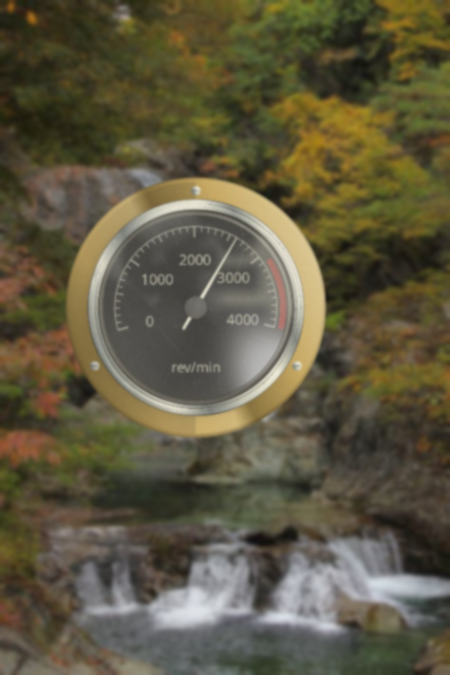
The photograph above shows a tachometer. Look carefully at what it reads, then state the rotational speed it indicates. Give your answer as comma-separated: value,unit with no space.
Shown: 2600,rpm
